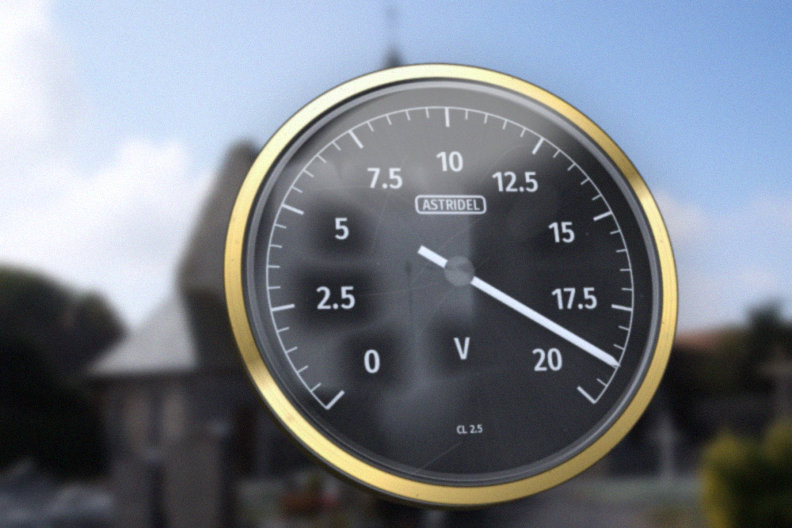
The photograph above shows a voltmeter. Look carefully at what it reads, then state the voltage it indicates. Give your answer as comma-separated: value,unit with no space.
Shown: 19,V
